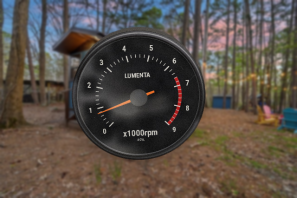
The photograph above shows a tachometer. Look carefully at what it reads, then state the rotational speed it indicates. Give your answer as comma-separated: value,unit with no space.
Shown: 800,rpm
